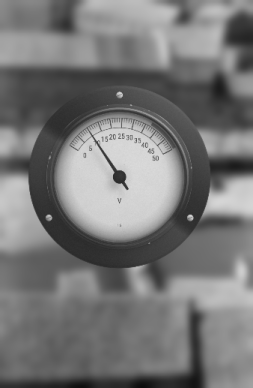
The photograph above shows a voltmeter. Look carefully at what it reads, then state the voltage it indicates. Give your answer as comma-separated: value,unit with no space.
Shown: 10,V
